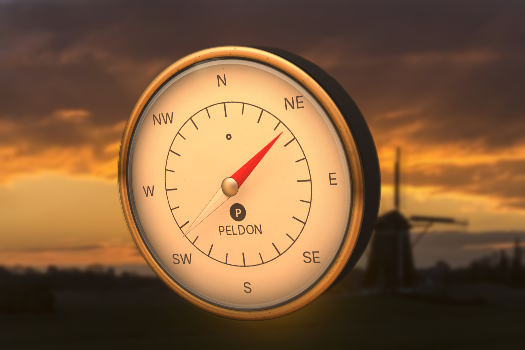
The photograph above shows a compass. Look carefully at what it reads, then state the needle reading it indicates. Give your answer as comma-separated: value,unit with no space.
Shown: 52.5,°
